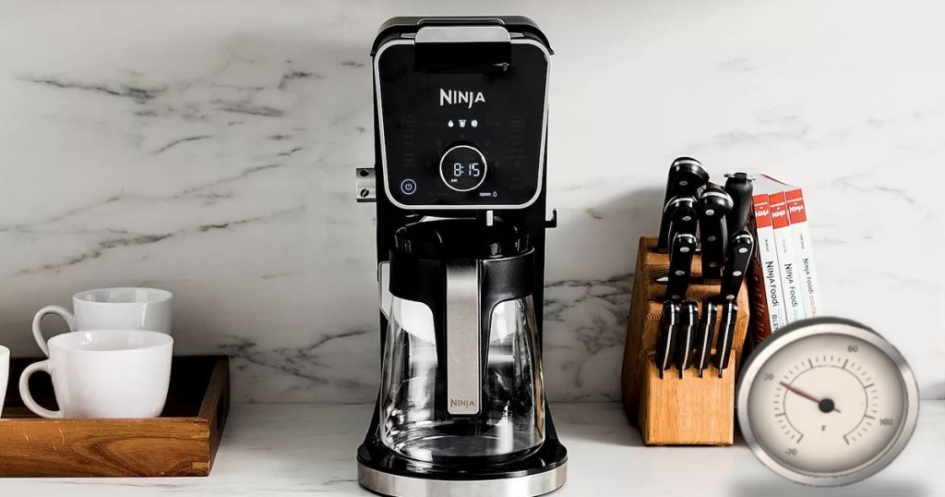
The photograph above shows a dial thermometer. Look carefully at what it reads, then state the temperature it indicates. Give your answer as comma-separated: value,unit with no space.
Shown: 20,°F
